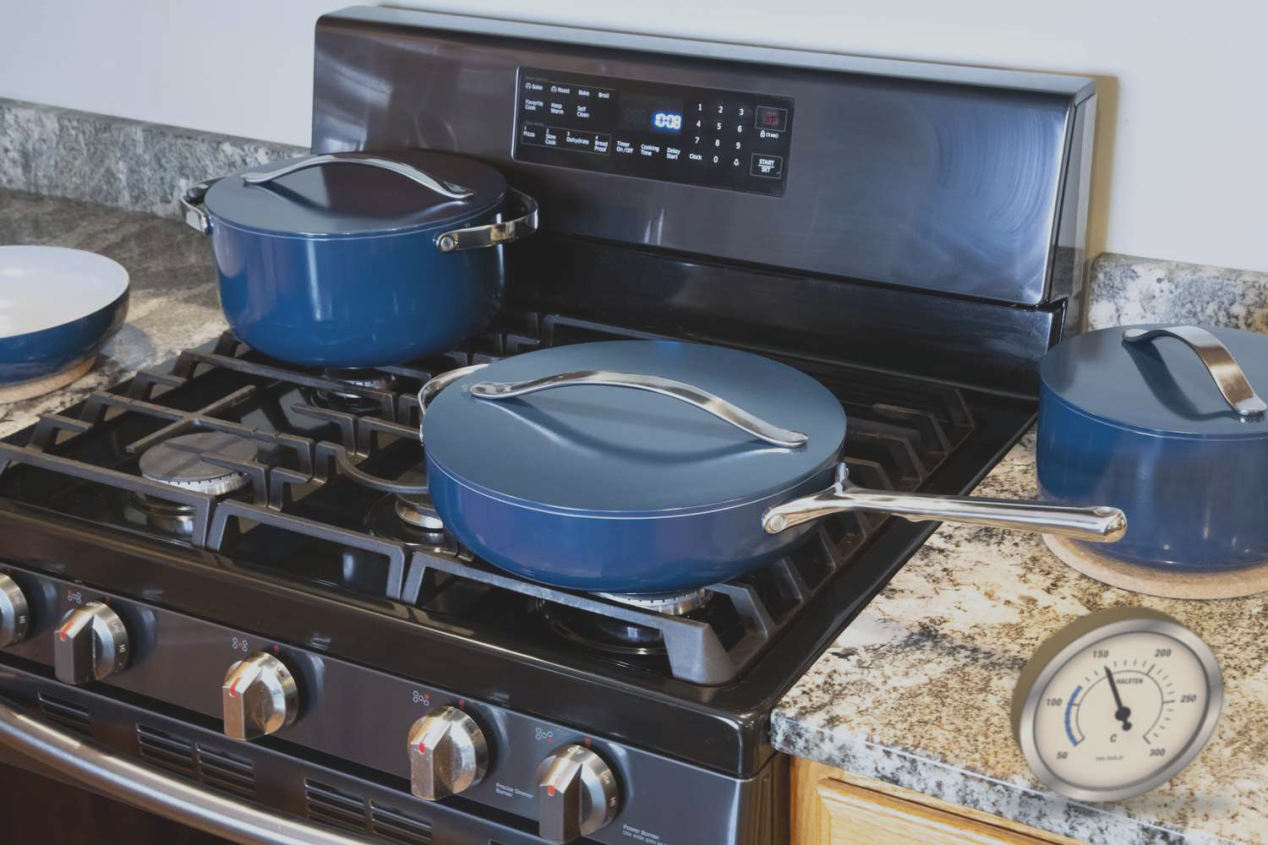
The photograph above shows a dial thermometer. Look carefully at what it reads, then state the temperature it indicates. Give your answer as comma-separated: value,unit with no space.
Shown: 150,°C
